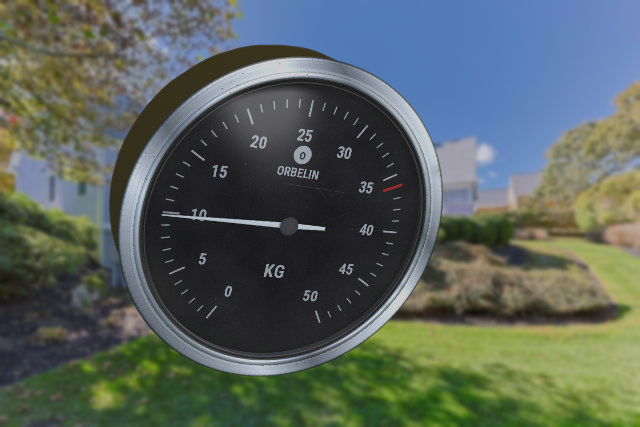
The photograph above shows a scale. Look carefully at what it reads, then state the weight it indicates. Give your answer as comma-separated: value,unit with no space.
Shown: 10,kg
